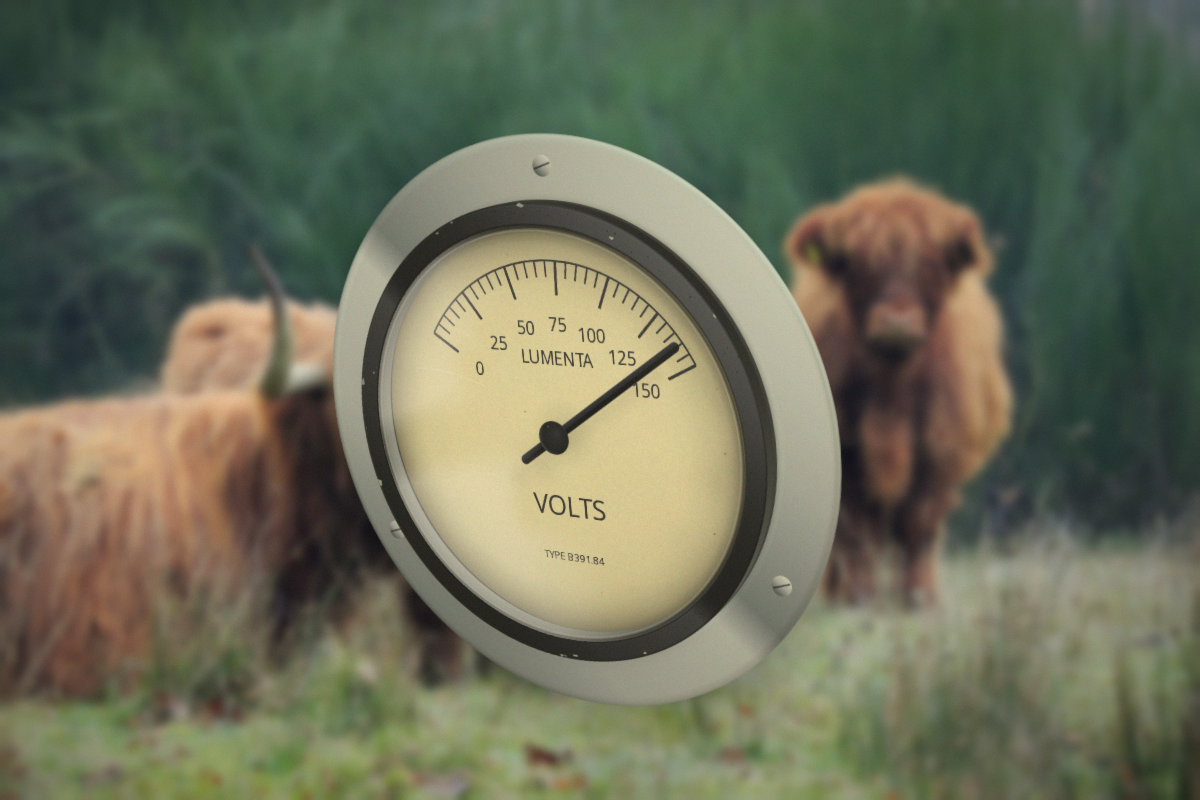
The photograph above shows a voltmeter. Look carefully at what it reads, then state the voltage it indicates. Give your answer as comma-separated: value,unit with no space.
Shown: 140,V
